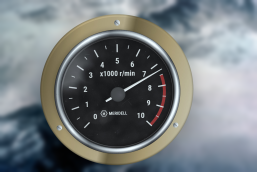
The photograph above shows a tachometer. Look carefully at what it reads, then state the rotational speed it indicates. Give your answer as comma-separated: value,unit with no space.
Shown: 7250,rpm
